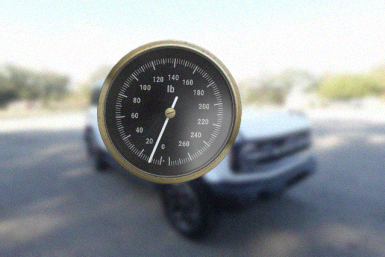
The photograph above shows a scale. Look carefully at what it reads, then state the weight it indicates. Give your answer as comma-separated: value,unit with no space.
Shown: 10,lb
